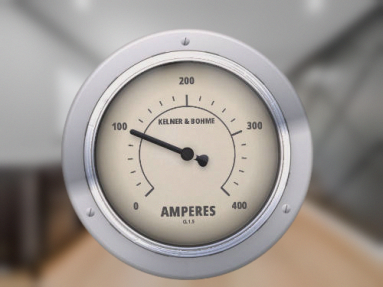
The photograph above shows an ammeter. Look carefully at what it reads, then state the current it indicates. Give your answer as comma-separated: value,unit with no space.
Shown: 100,A
